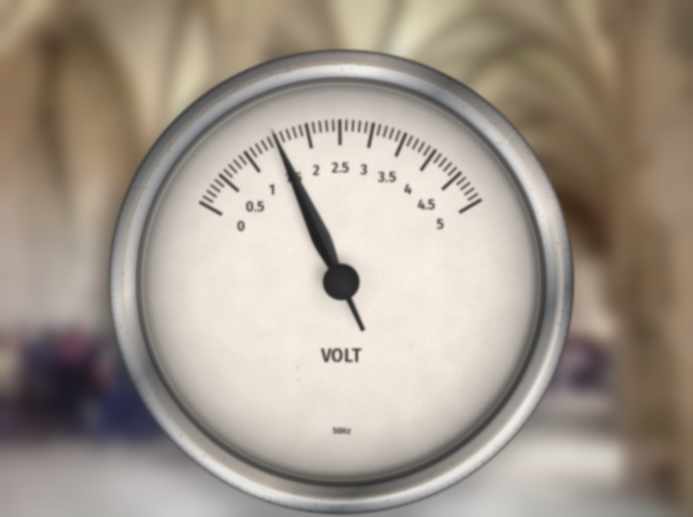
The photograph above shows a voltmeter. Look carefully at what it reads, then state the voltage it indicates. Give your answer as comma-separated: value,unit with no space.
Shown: 1.5,V
